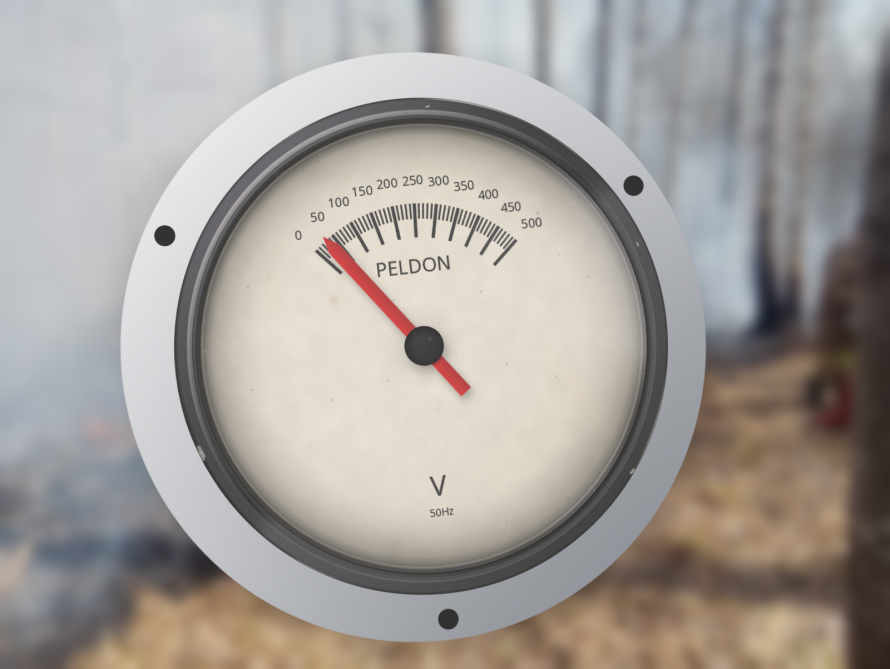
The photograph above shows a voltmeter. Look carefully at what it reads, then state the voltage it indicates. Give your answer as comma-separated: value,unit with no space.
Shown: 30,V
